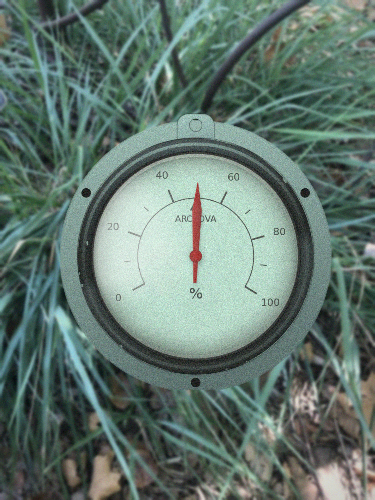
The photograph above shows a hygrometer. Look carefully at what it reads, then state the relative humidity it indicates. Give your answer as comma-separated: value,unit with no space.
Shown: 50,%
